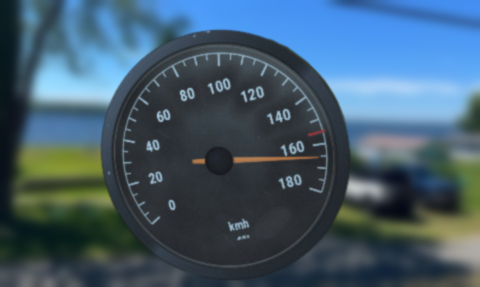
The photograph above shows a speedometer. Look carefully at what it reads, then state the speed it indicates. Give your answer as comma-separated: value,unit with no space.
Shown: 165,km/h
